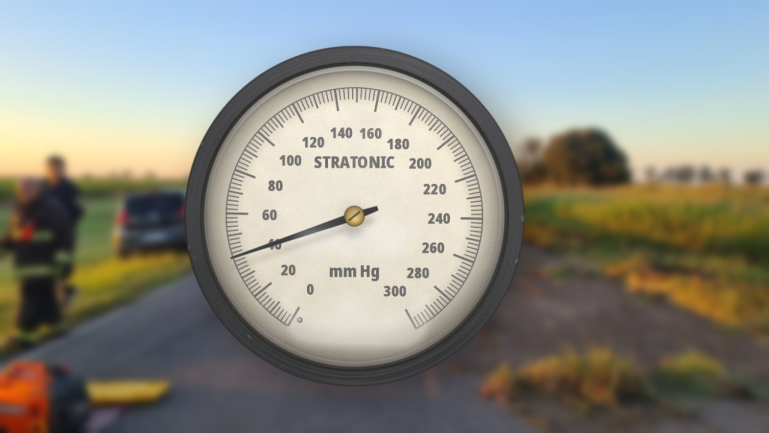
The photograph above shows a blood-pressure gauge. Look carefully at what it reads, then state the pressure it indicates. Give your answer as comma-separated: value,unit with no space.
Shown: 40,mmHg
